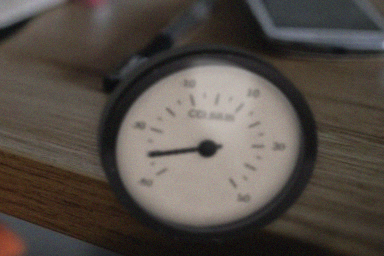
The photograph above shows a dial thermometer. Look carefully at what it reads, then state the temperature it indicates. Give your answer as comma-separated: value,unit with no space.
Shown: -40,°C
